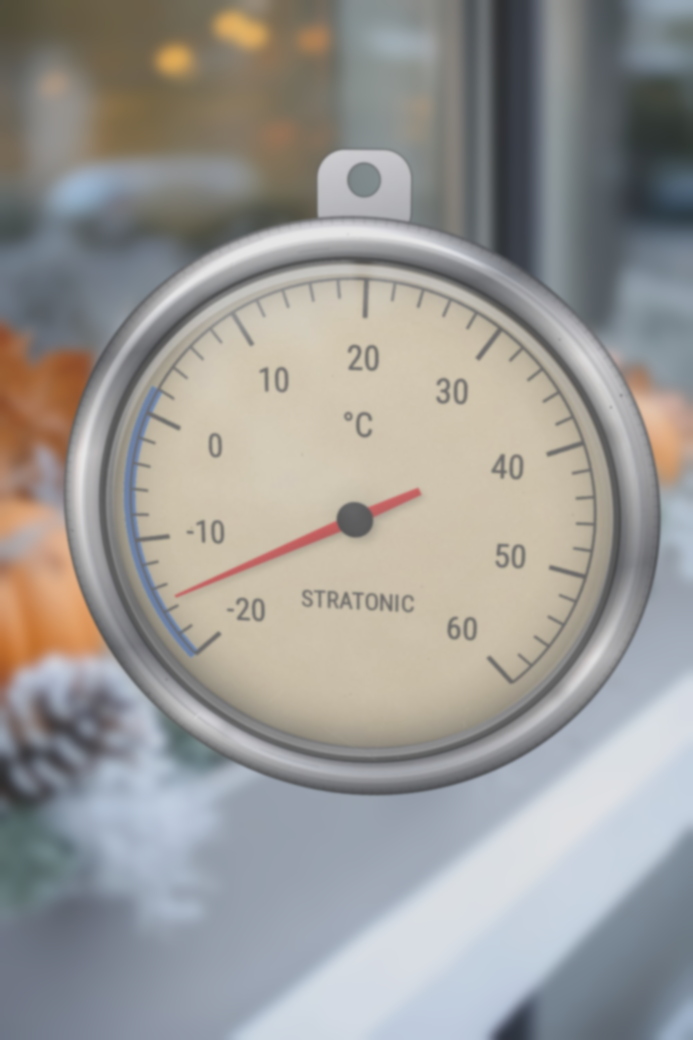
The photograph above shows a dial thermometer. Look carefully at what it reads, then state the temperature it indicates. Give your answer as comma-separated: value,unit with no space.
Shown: -15,°C
